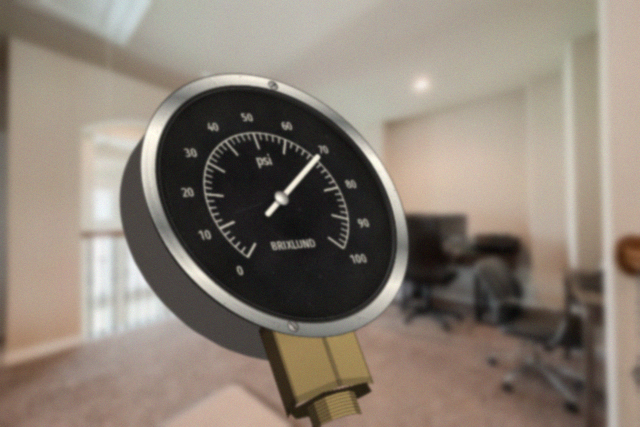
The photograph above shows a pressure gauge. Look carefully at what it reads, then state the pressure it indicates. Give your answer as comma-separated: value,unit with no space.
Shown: 70,psi
